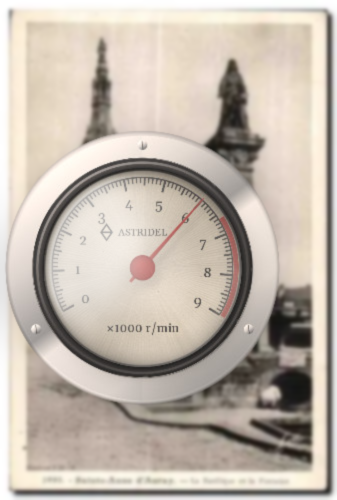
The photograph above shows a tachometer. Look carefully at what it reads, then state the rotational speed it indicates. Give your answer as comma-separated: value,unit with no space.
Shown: 6000,rpm
